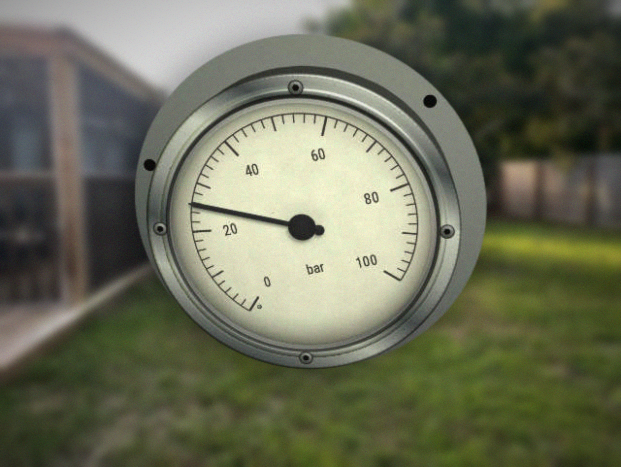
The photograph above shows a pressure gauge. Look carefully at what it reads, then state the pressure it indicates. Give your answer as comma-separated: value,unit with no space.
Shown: 26,bar
